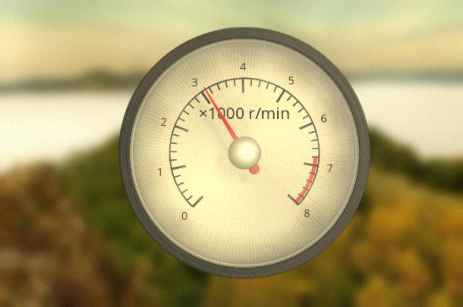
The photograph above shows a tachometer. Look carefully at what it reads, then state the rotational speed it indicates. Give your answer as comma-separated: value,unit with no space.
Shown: 3100,rpm
